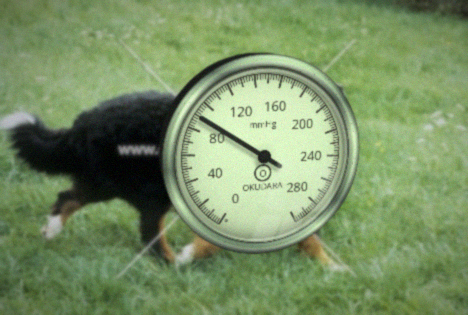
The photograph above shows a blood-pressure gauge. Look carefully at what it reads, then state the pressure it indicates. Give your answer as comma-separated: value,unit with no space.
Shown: 90,mmHg
